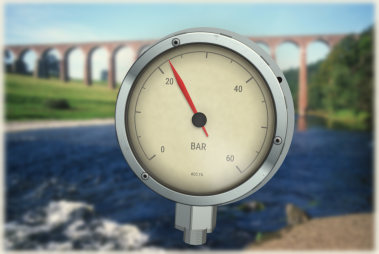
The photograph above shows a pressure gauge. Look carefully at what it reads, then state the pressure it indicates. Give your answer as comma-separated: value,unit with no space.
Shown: 22.5,bar
